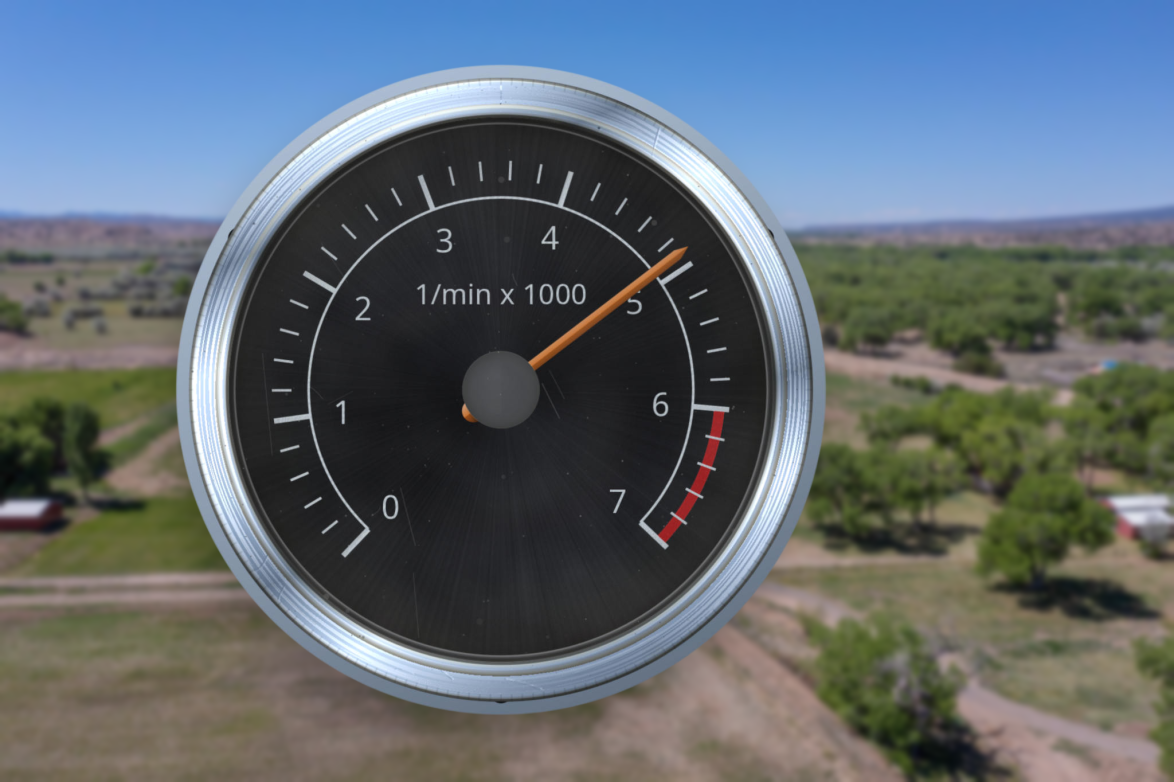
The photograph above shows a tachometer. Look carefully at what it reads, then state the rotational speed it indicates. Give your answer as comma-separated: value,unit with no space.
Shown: 4900,rpm
